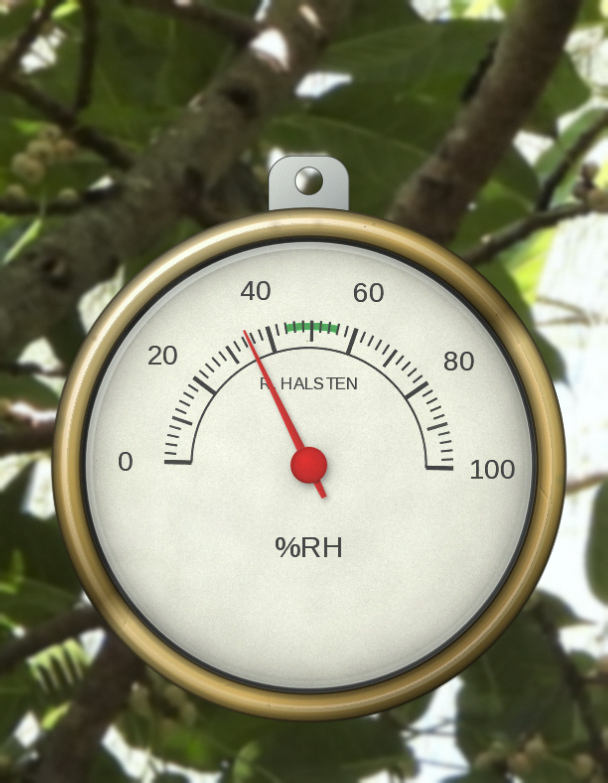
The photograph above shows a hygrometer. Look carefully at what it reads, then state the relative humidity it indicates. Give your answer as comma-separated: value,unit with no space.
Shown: 35,%
